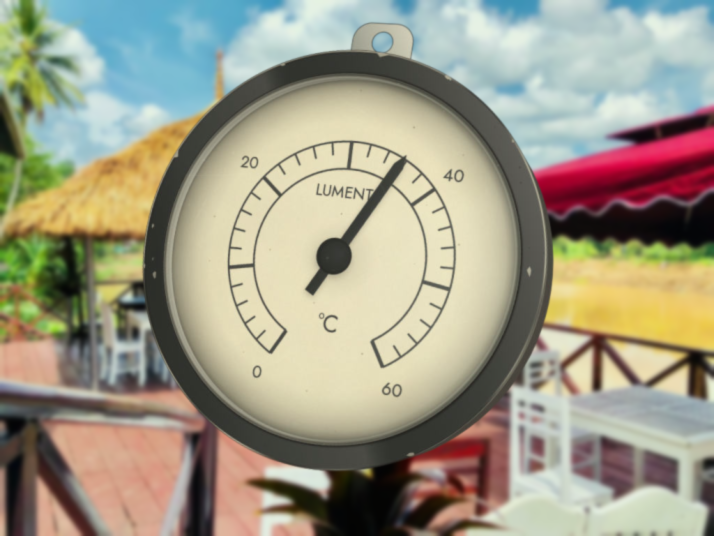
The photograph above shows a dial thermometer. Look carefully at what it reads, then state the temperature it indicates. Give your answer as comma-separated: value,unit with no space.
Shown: 36,°C
